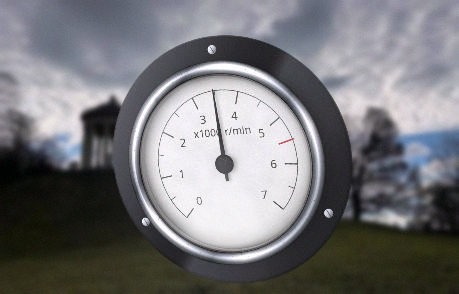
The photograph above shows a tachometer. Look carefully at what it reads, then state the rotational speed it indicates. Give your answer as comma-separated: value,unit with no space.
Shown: 3500,rpm
